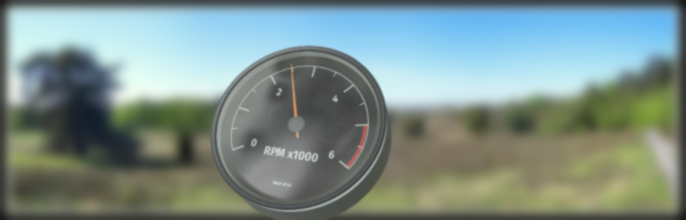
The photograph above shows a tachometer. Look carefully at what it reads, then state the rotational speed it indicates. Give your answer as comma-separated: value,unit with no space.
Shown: 2500,rpm
